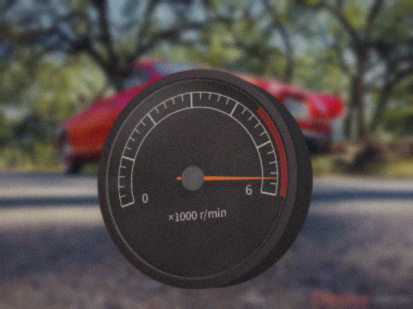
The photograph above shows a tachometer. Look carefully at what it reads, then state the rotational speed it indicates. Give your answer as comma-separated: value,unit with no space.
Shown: 5700,rpm
